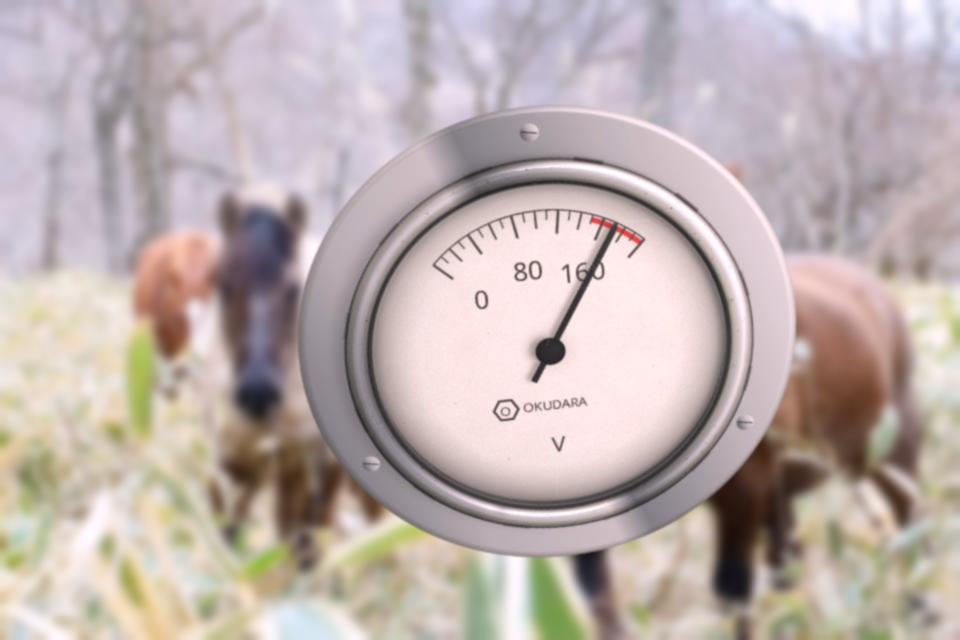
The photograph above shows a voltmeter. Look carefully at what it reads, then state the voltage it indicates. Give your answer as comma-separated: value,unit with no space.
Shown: 170,V
